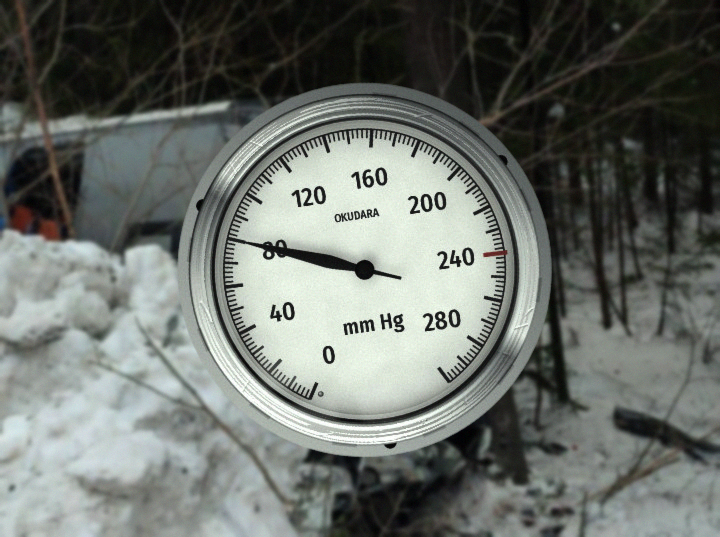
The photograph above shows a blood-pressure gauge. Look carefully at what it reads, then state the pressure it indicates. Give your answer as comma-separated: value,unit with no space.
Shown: 80,mmHg
